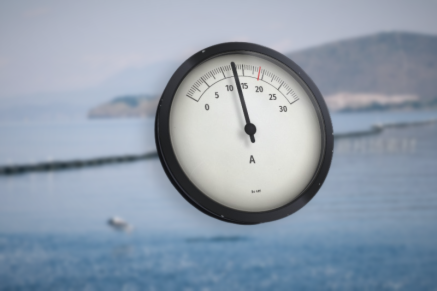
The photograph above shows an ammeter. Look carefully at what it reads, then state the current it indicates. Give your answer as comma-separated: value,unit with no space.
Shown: 12.5,A
